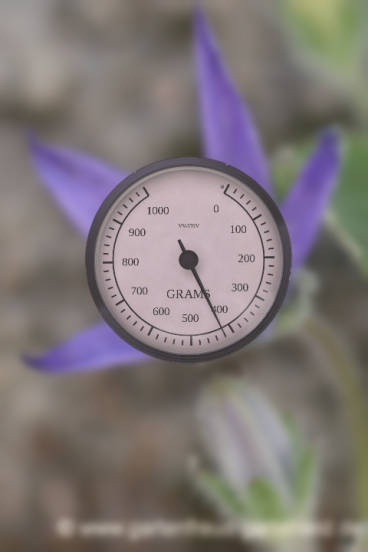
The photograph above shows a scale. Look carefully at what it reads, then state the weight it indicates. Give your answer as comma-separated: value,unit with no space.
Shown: 420,g
